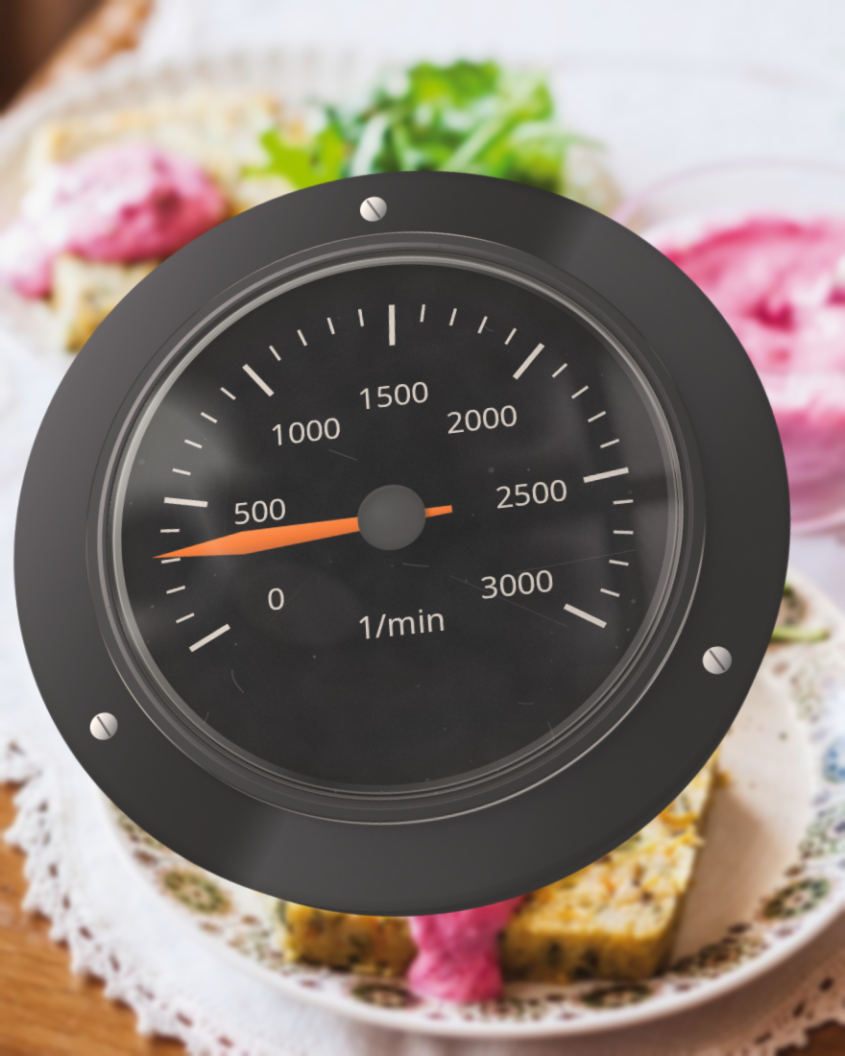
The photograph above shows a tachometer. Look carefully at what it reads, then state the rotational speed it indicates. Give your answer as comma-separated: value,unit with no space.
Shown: 300,rpm
